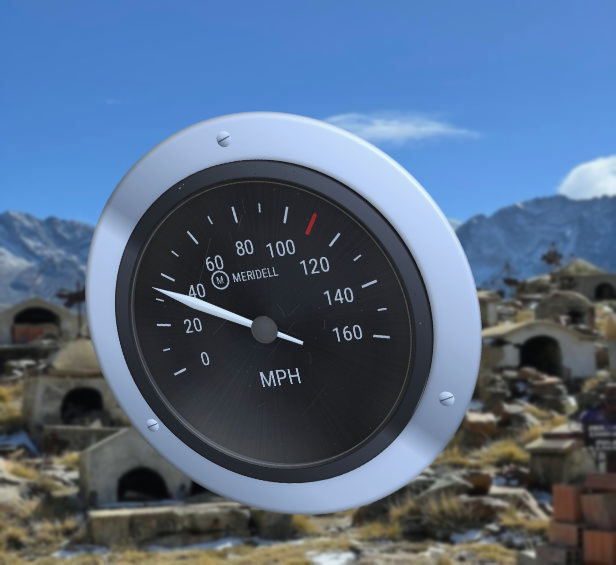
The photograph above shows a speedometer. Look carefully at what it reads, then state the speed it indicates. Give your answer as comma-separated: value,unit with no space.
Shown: 35,mph
